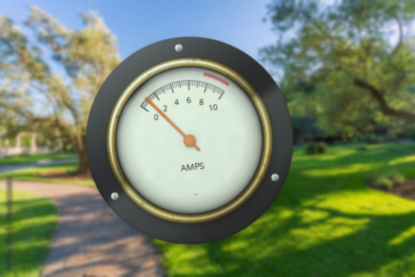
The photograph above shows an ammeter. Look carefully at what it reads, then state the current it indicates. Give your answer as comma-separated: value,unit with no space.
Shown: 1,A
